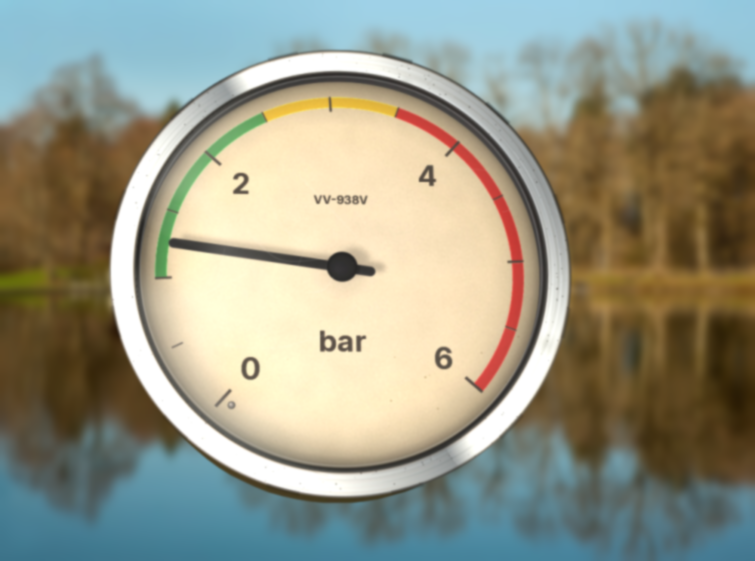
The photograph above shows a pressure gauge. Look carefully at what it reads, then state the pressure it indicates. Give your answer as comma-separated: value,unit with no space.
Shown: 1.25,bar
